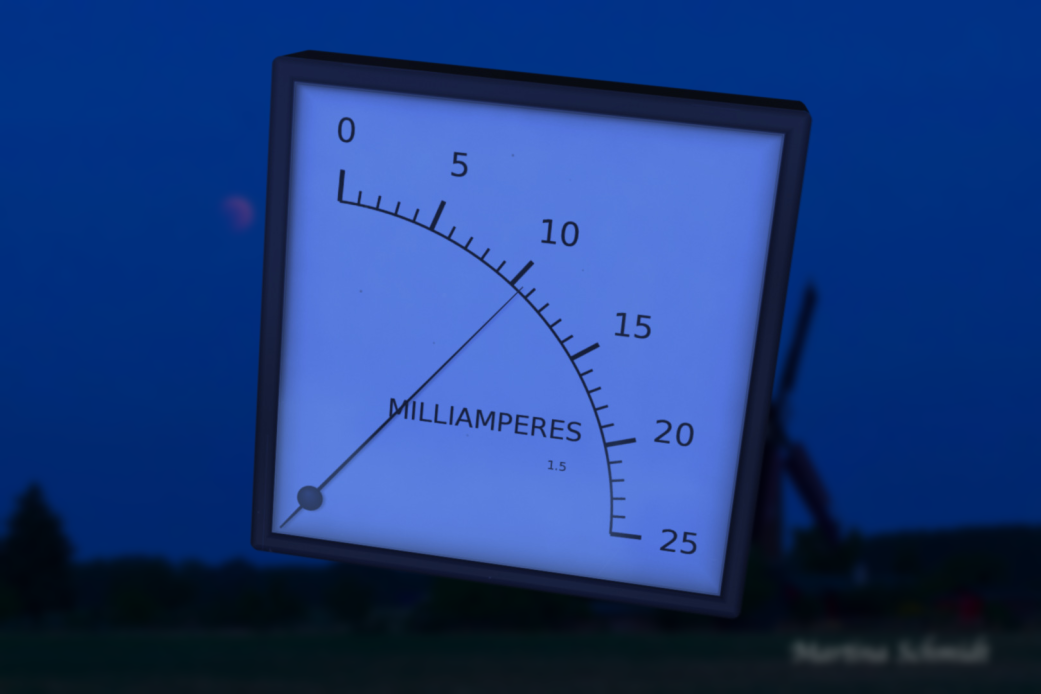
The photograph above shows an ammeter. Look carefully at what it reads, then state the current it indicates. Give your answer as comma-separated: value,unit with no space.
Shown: 10.5,mA
